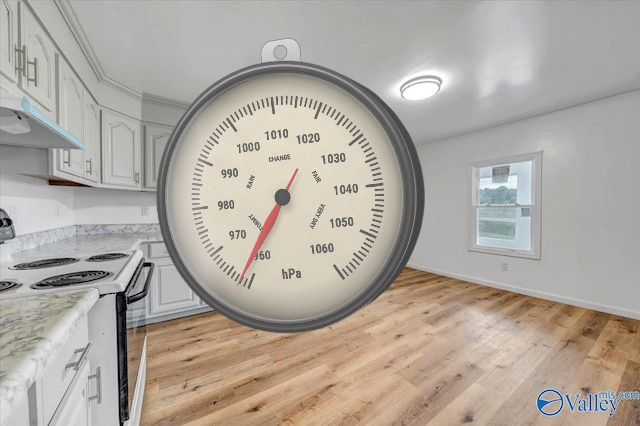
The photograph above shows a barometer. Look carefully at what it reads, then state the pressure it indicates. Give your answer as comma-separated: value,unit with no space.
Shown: 962,hPa
